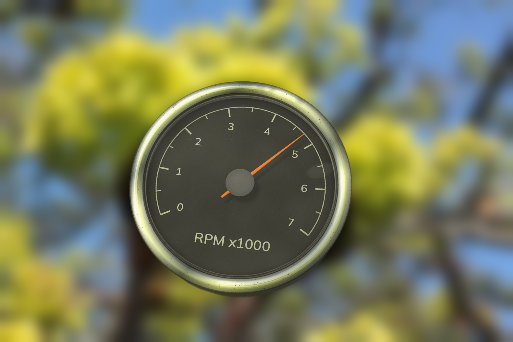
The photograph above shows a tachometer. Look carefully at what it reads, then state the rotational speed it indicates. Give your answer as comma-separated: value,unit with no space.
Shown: 4750,rpm
